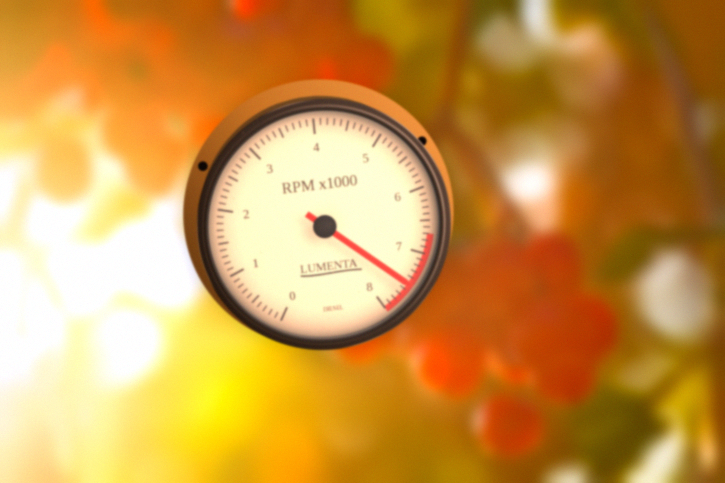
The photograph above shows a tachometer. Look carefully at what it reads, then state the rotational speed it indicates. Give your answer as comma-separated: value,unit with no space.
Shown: 7500,rpm
